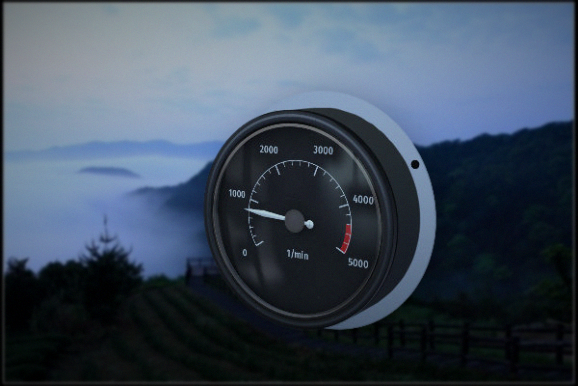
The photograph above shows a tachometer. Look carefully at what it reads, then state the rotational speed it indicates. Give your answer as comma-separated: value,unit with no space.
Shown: 800,rpm
